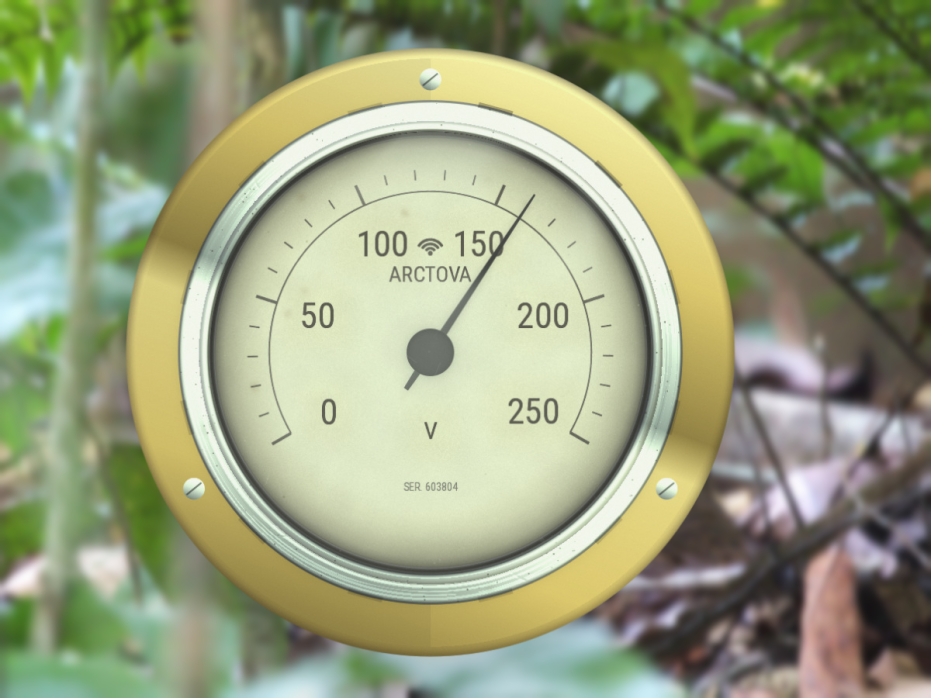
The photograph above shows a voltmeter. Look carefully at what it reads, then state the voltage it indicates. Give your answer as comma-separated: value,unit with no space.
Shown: 160,V
